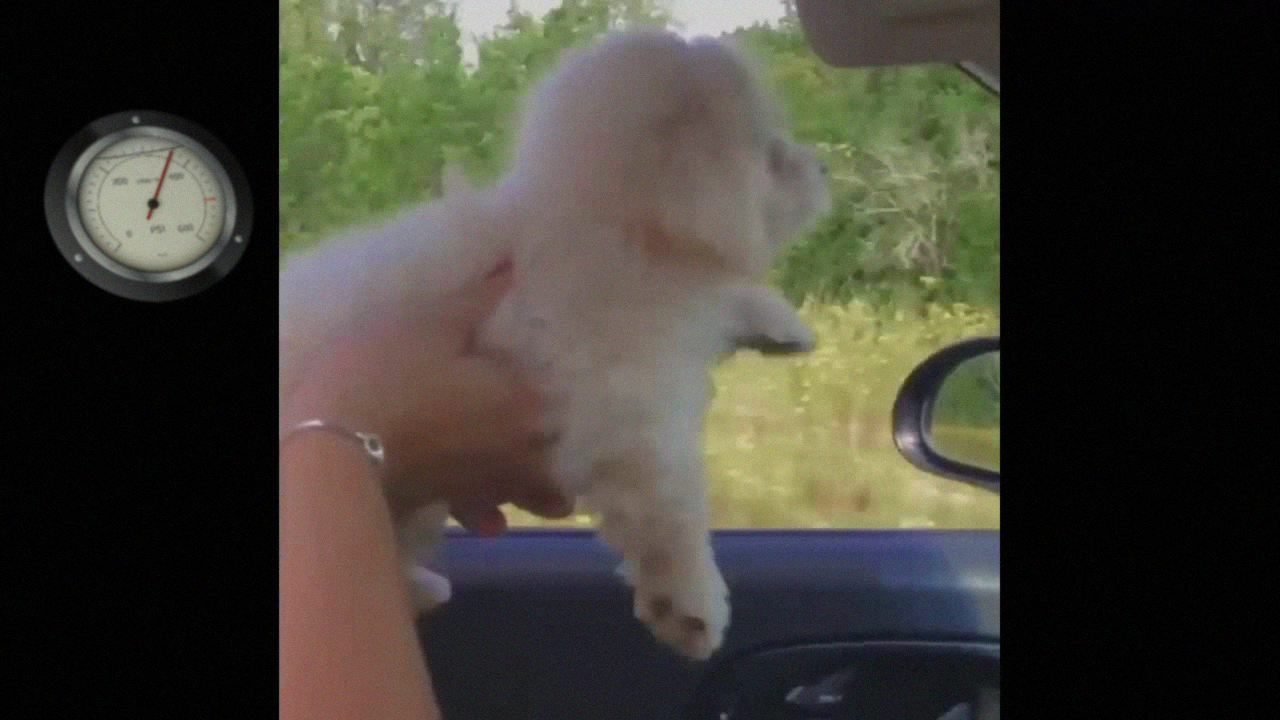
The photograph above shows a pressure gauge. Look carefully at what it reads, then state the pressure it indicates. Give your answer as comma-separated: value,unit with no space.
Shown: 360,psi
